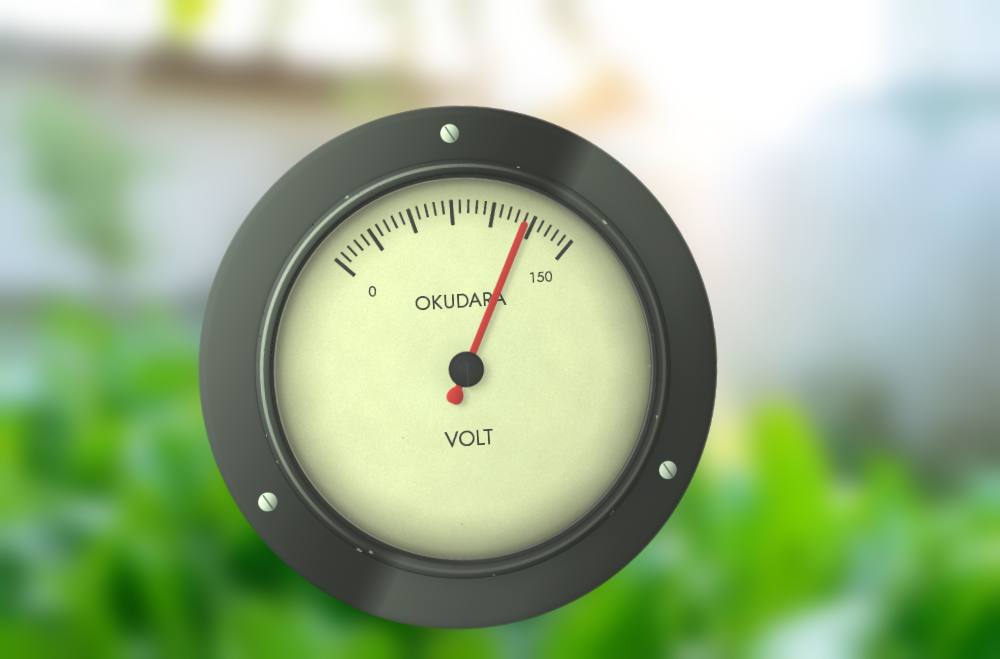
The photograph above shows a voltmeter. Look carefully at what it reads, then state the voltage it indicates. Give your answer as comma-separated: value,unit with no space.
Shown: 120,V
